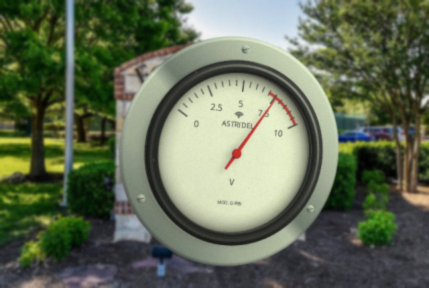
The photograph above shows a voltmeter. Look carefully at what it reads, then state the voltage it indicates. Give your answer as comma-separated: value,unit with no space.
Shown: 7.5,V
